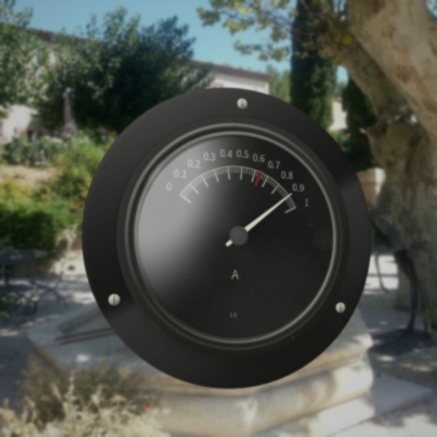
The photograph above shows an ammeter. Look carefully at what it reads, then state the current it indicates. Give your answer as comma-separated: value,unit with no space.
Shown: 0.9,A
